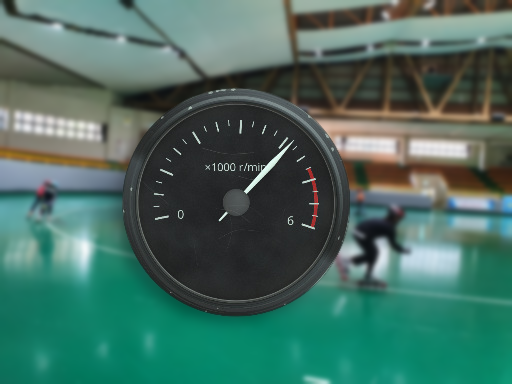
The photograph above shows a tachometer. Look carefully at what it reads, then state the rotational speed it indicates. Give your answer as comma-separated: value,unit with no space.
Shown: 4125,rpm
